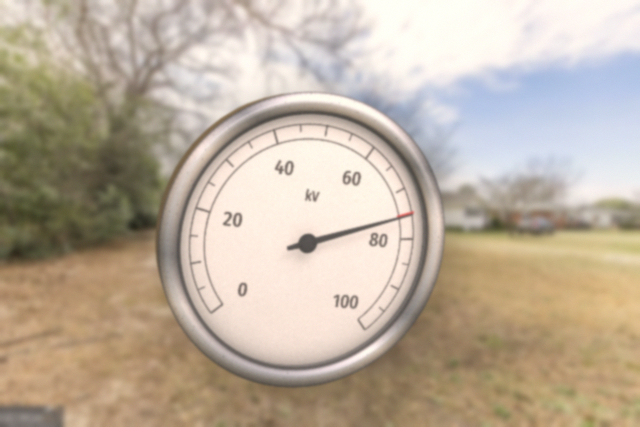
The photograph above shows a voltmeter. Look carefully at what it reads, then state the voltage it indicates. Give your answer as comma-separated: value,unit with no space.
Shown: 75,kV
